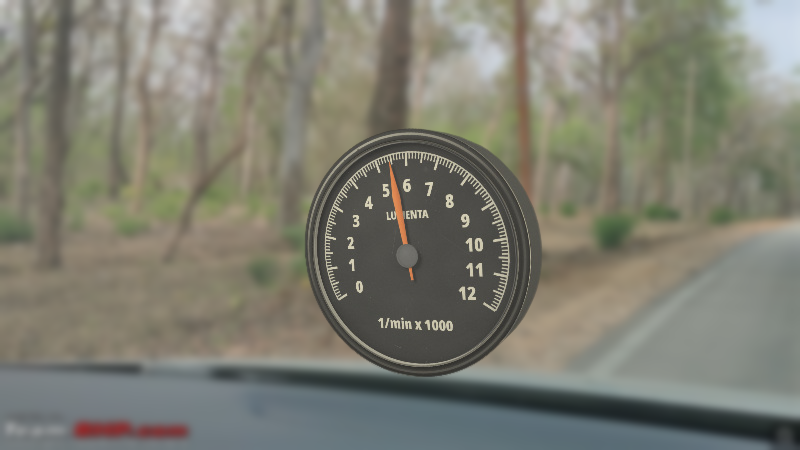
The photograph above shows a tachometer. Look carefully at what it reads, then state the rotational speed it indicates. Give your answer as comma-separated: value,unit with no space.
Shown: 5500,rpm
